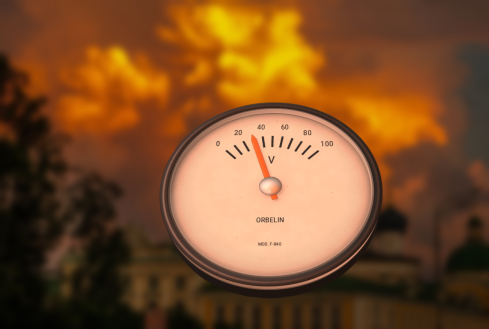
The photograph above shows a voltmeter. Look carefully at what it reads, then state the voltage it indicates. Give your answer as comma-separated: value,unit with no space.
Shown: 30,V
